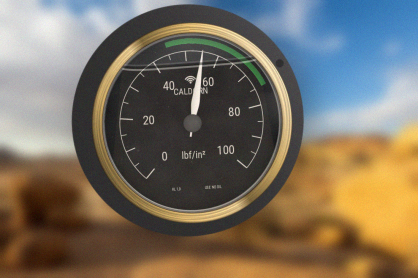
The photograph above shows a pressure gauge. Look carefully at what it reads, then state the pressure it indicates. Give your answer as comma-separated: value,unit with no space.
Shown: 55,psi
